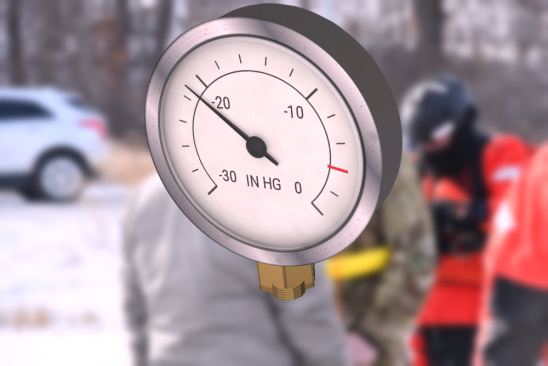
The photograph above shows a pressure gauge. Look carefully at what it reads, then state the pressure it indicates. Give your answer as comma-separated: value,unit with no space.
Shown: -21,inHg
